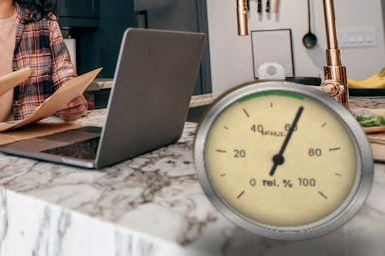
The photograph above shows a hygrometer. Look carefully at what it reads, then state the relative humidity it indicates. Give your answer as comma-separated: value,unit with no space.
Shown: 60,%
